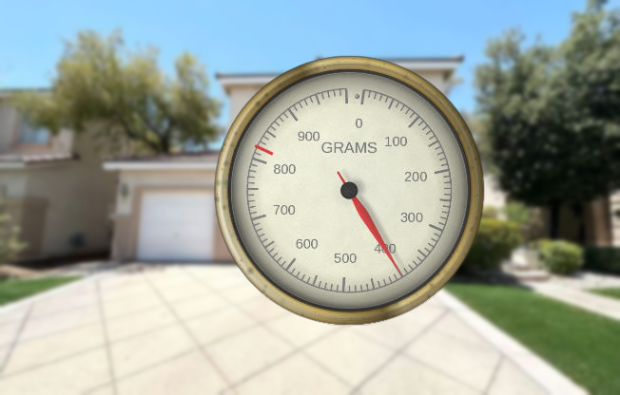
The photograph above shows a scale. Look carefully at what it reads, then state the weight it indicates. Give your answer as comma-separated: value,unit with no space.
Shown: 400,g
